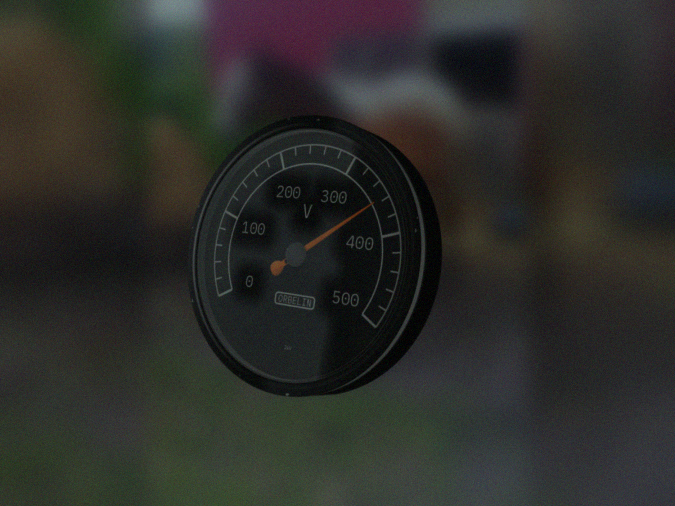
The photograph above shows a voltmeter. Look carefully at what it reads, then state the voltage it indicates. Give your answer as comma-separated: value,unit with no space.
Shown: 360,V
